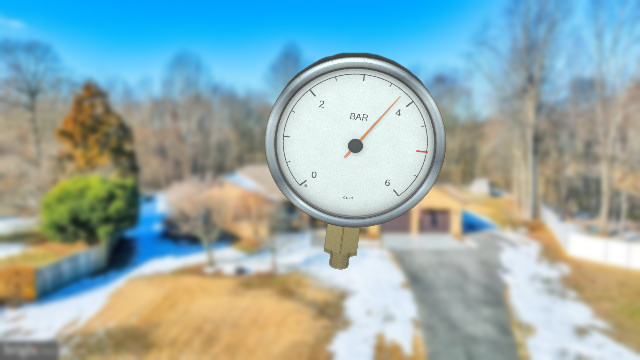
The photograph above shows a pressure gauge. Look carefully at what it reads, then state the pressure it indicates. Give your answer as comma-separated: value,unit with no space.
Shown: 3.75,bar
